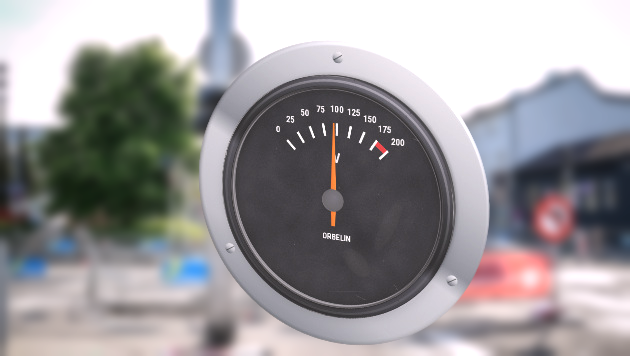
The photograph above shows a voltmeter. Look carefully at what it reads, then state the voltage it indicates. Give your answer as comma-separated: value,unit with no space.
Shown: 100,V
